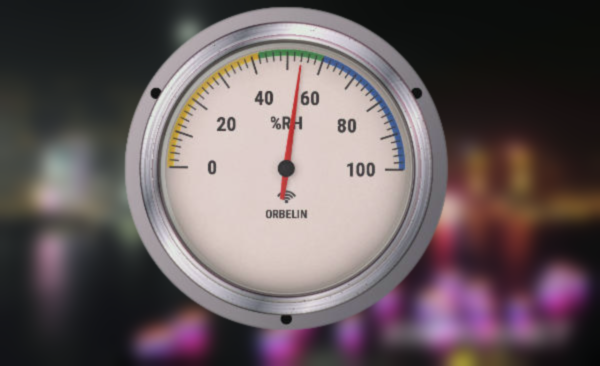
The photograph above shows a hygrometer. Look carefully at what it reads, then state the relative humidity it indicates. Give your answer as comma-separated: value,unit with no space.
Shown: 54,%
